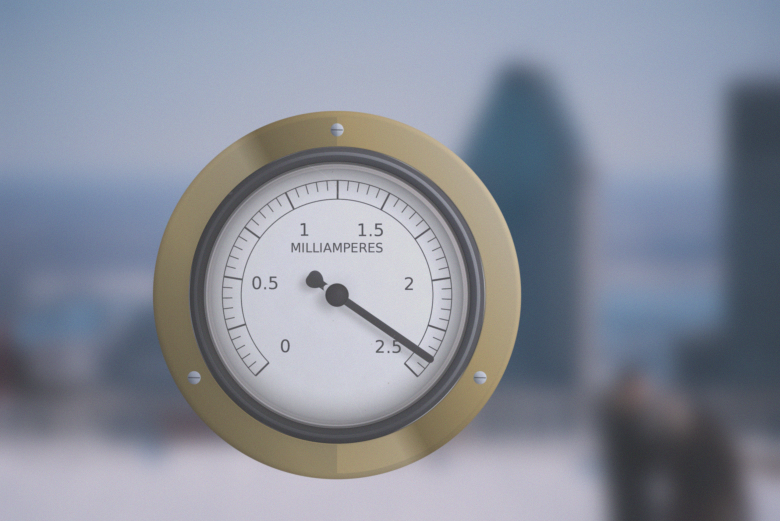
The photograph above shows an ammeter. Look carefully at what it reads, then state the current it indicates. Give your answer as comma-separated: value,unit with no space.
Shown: 2.4,mA
